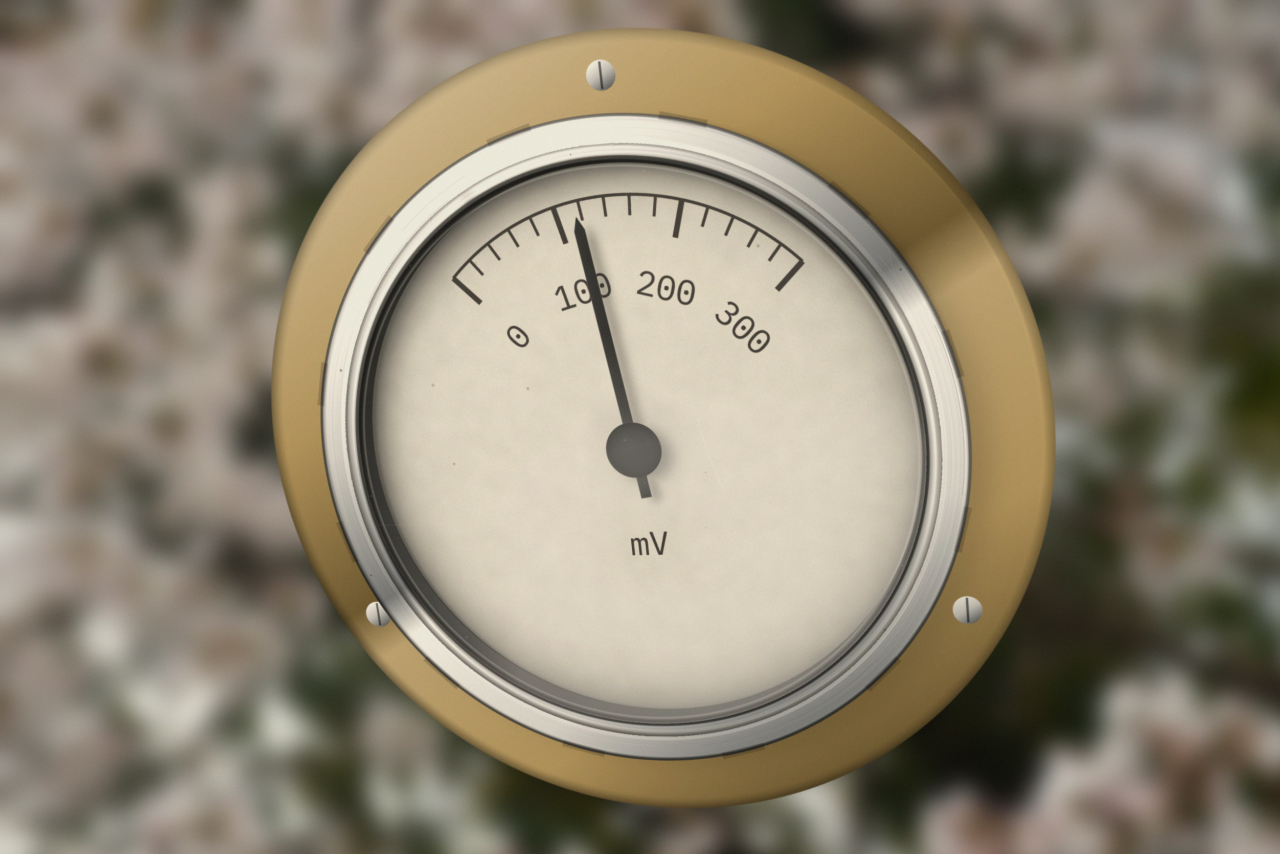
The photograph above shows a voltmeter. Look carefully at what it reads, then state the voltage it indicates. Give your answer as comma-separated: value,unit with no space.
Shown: 120,mV
